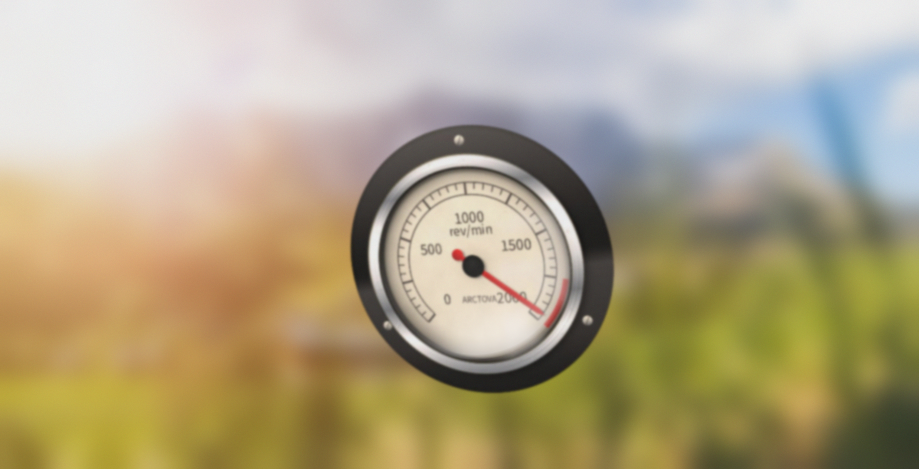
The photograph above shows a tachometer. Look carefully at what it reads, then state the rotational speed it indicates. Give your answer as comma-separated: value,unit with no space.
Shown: 1950,rpm
